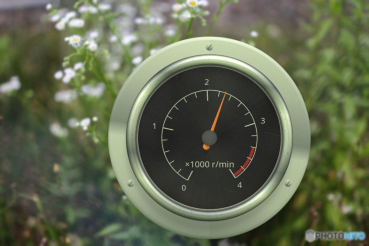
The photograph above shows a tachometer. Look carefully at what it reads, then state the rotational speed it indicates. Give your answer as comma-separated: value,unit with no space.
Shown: 2300,rpm
